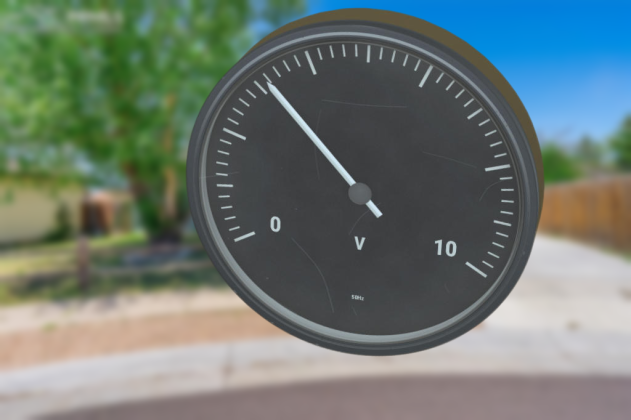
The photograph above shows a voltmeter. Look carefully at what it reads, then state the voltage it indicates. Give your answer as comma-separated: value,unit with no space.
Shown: 3.2,V
